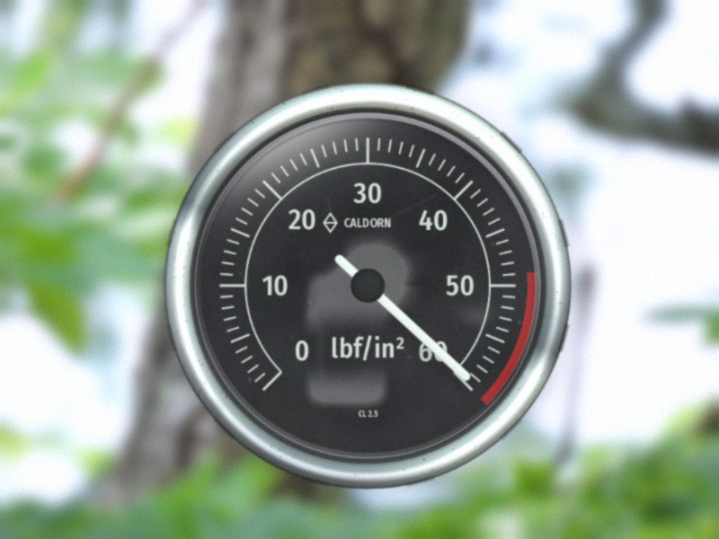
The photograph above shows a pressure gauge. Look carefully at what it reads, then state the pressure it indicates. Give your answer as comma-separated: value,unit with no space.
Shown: 59.5,psi
